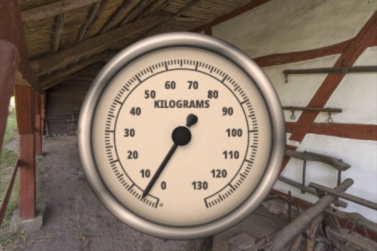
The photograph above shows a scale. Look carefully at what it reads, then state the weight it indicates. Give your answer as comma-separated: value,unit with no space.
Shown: 5,kg
